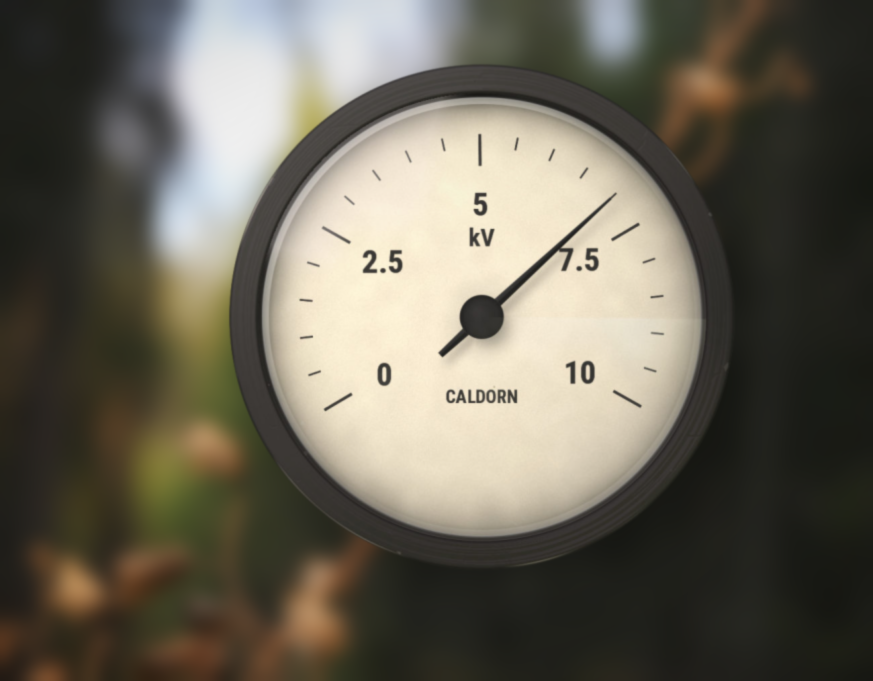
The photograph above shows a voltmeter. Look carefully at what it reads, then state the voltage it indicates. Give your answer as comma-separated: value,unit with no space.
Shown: 7,kV
